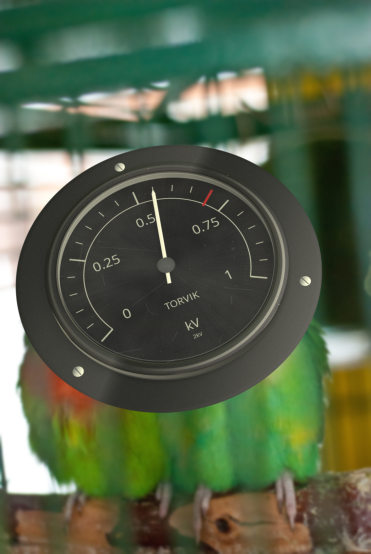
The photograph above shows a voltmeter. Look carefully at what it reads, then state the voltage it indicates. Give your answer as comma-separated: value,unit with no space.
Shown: 0.55,kV
